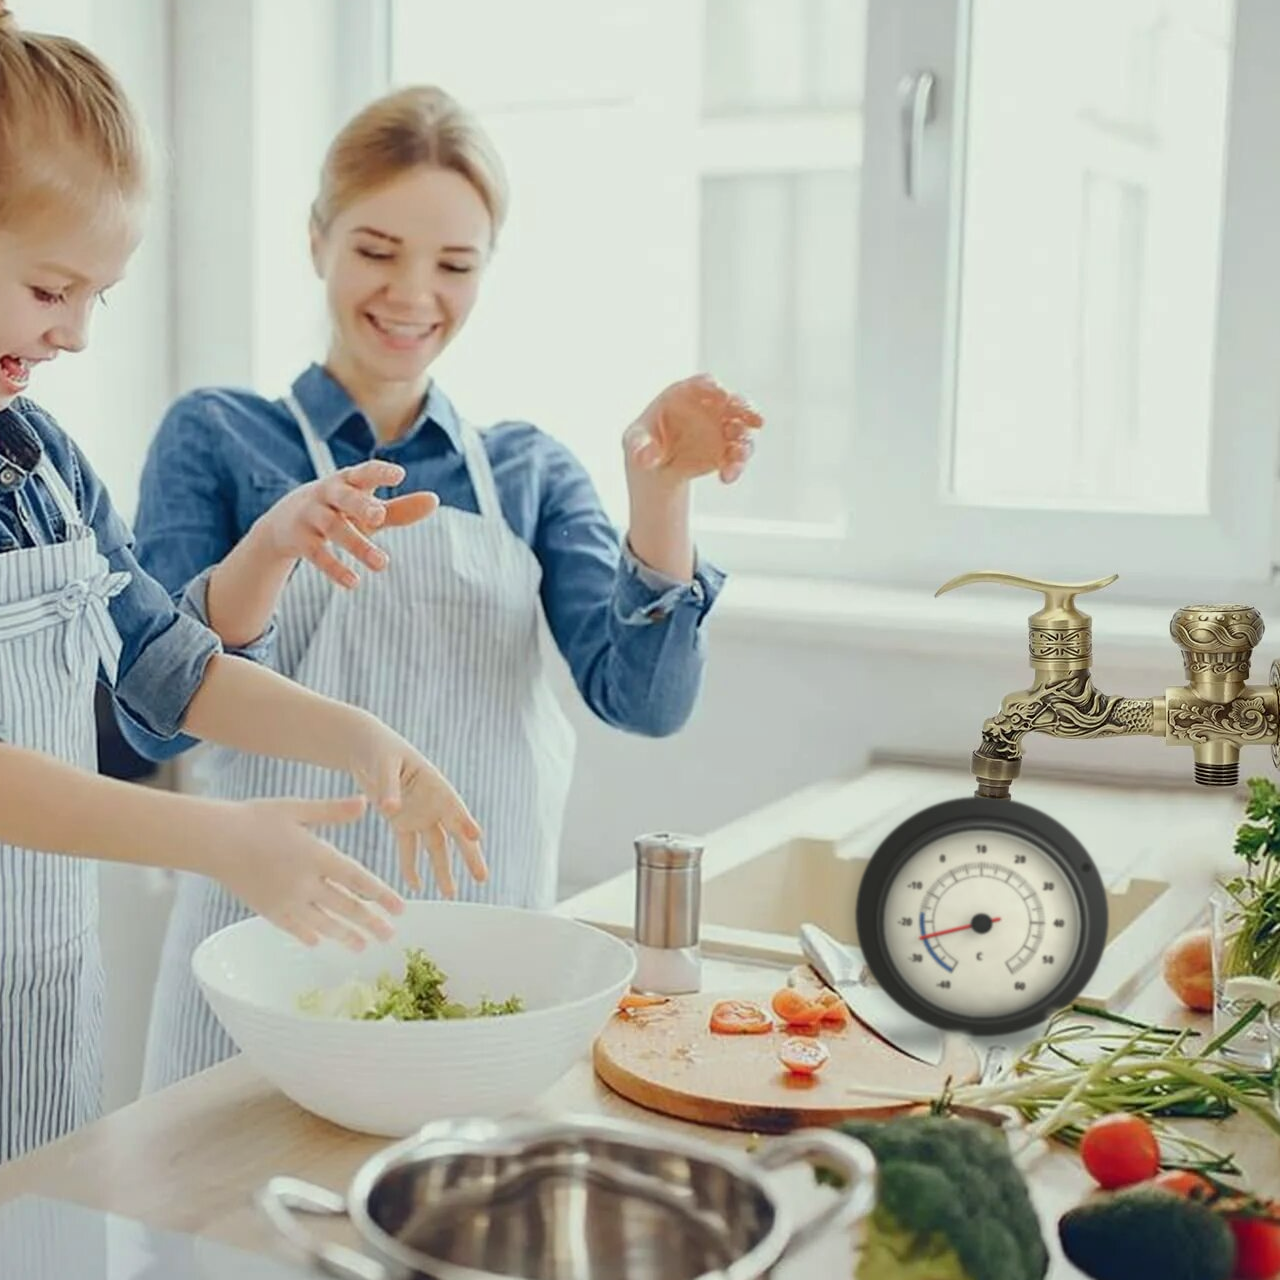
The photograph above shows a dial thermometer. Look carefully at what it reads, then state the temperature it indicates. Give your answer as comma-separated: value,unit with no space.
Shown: -25,°C
